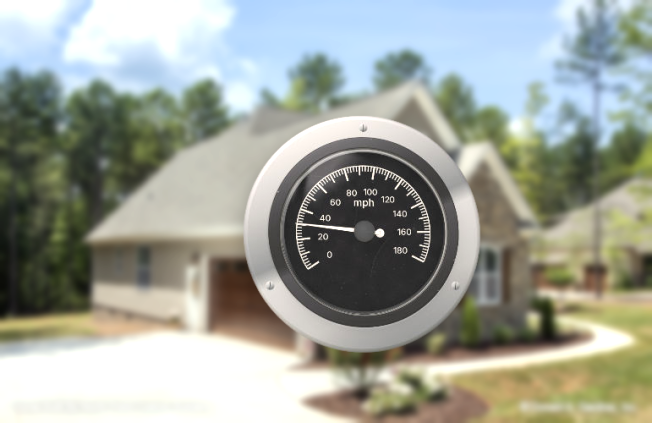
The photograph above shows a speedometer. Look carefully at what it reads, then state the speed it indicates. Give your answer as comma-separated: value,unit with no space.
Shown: 30,mph
